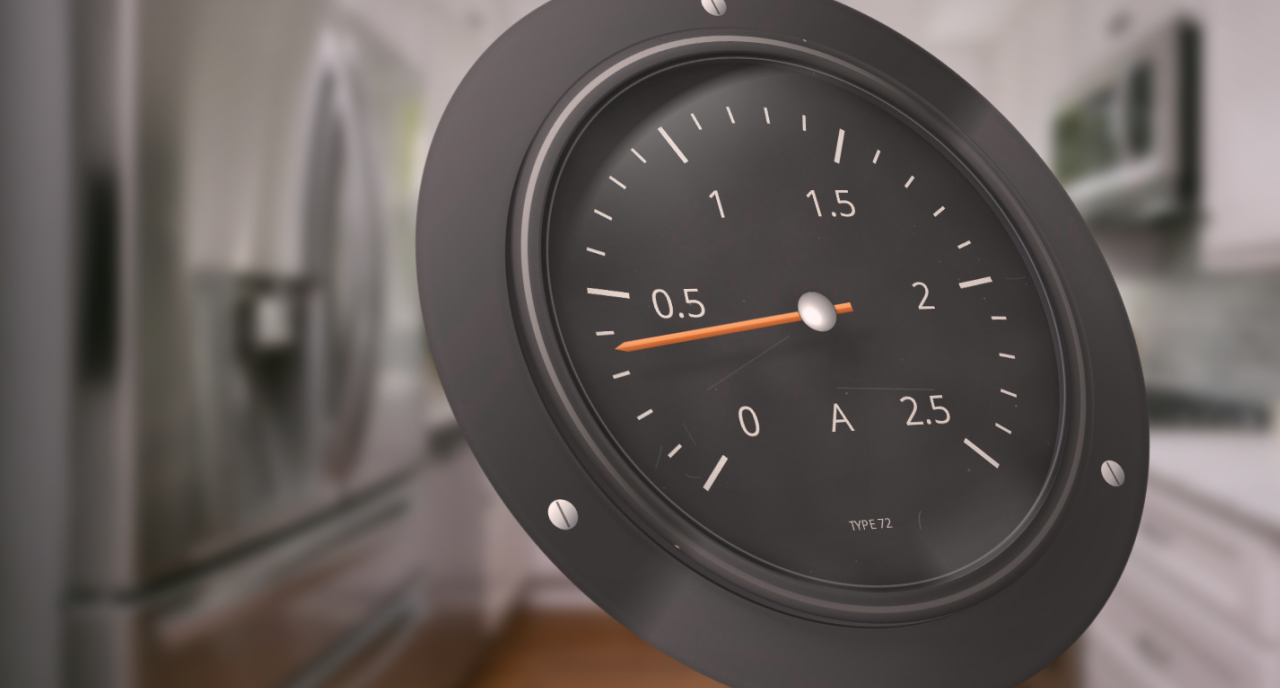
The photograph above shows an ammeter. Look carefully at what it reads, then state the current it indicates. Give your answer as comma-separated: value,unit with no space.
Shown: 0.35,A
